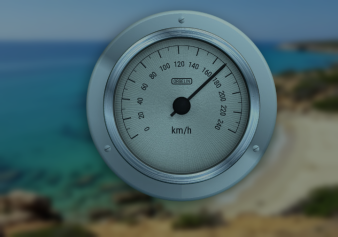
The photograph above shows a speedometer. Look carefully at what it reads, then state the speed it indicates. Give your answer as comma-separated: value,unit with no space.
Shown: 170,km/h
